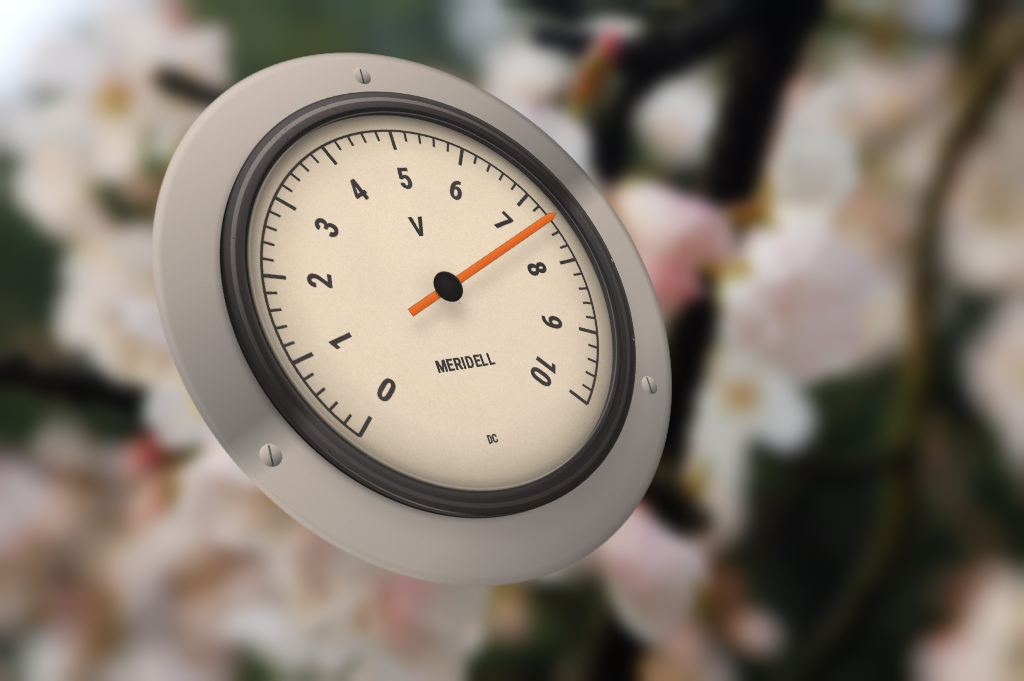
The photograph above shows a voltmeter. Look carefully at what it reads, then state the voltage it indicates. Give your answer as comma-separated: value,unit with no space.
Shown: 7.4,V
